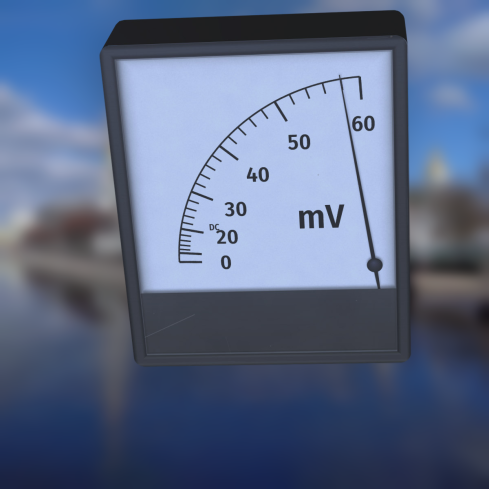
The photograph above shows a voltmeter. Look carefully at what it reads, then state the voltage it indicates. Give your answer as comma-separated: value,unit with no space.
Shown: 58,mV
